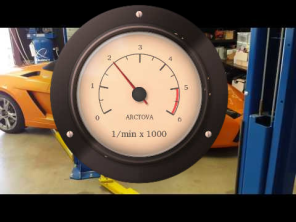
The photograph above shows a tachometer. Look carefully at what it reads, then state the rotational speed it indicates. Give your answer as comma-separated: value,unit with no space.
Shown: 2000,rpm
